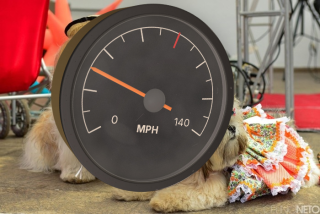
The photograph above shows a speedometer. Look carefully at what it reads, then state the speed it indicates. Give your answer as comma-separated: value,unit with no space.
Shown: 30,mph
